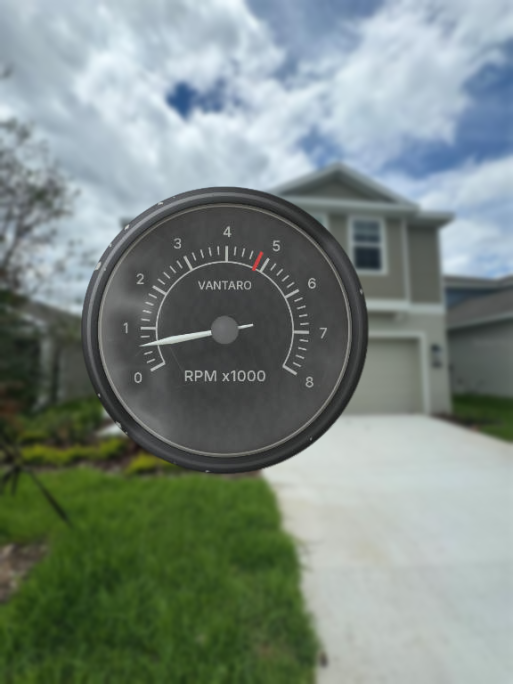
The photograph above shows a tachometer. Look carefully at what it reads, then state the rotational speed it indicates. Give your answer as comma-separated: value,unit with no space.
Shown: 600,rpm
